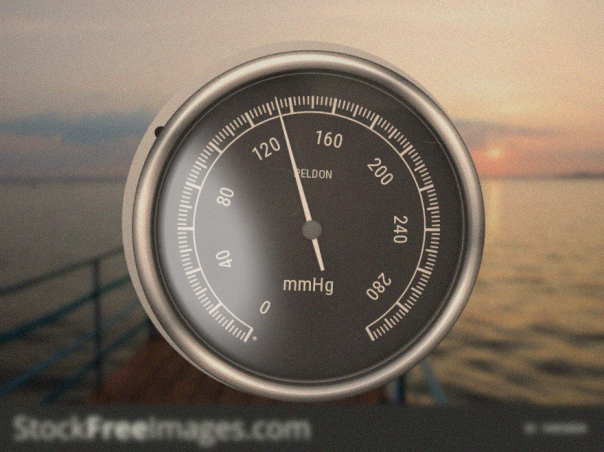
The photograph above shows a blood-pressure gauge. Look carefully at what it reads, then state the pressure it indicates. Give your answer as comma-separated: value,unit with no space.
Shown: 134,mmHg
